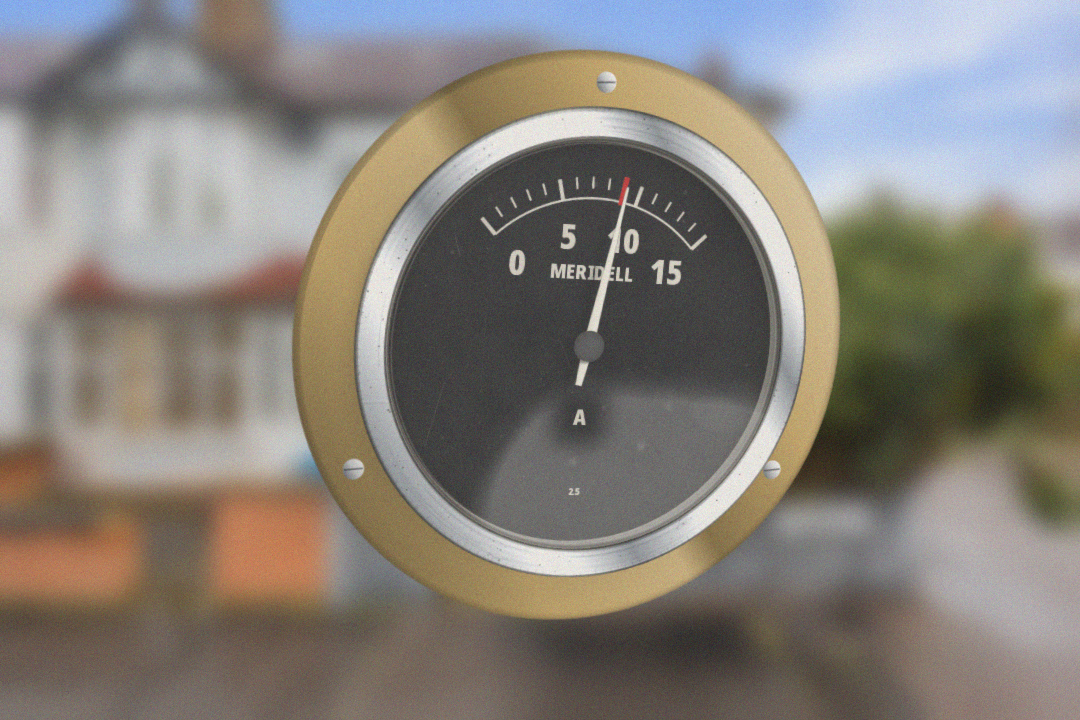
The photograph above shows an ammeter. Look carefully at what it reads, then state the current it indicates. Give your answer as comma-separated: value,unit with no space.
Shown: 9,A
